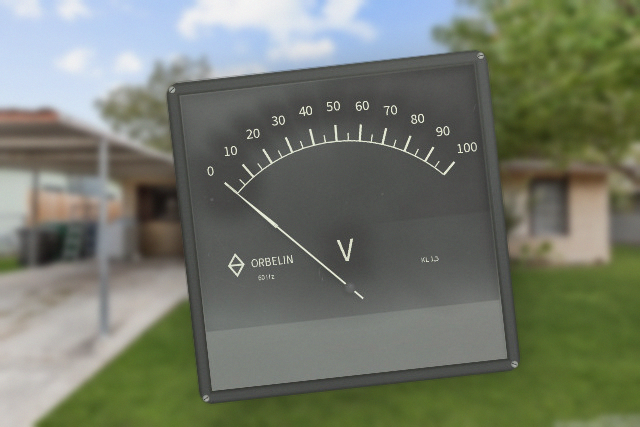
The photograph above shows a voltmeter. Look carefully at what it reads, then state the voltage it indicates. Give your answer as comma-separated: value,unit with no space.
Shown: 0,V
